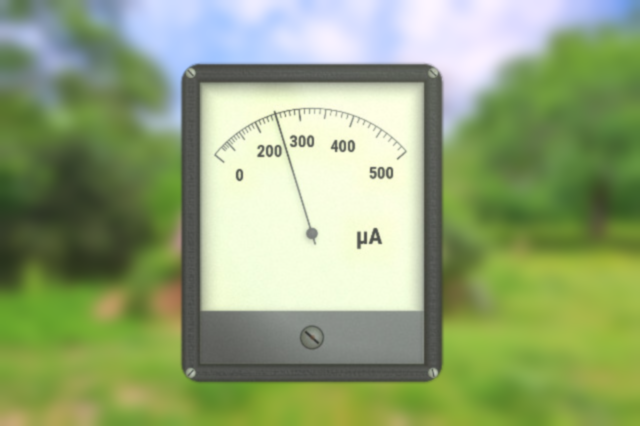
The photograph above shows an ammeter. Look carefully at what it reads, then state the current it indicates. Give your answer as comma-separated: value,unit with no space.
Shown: 250,µA
